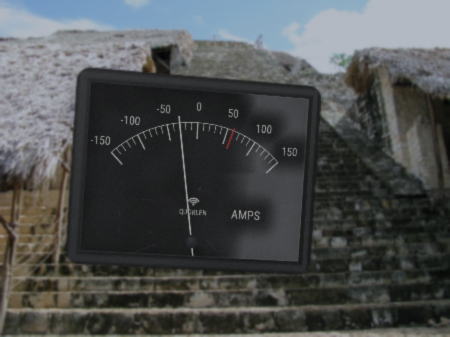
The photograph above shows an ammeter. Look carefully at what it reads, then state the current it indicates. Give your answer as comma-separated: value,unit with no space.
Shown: -30,A
